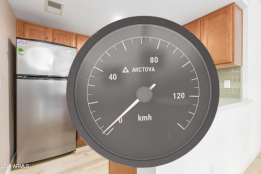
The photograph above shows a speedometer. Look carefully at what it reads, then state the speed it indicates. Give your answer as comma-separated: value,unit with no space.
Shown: 2.5,km/h
